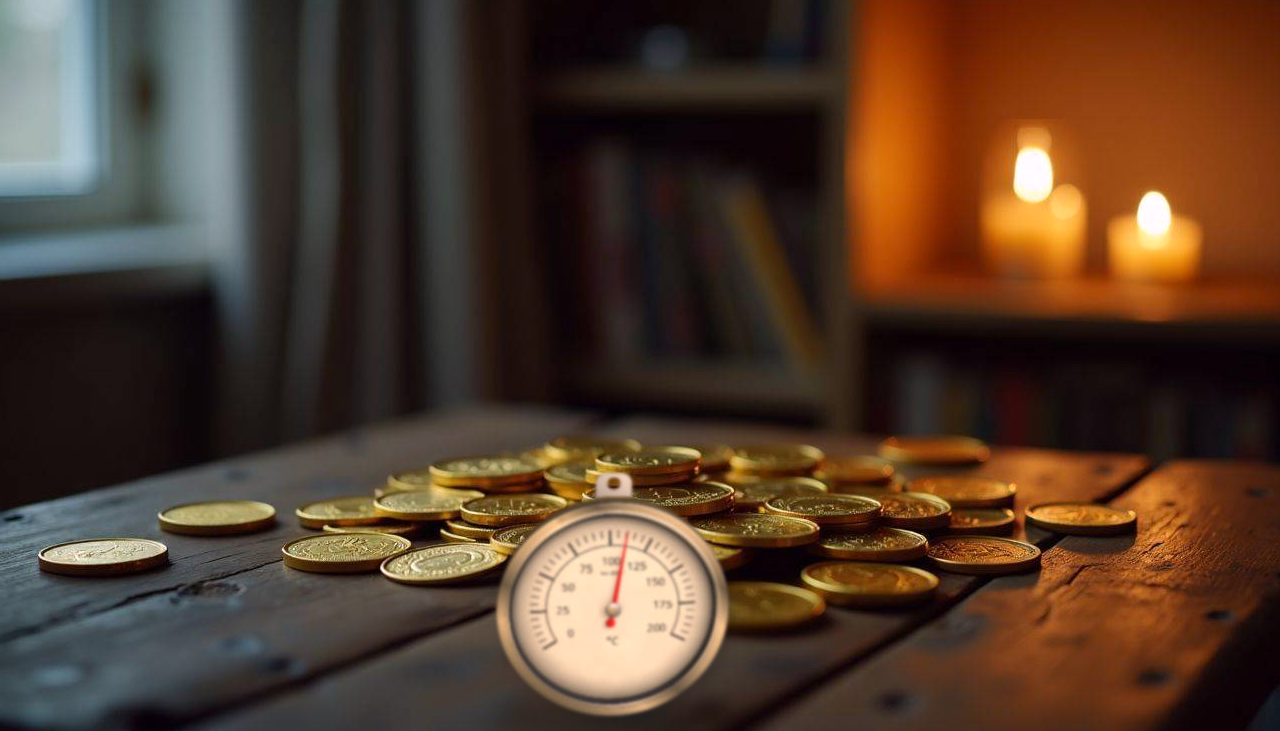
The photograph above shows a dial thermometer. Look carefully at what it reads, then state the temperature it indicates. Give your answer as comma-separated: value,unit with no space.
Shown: 110,°C
